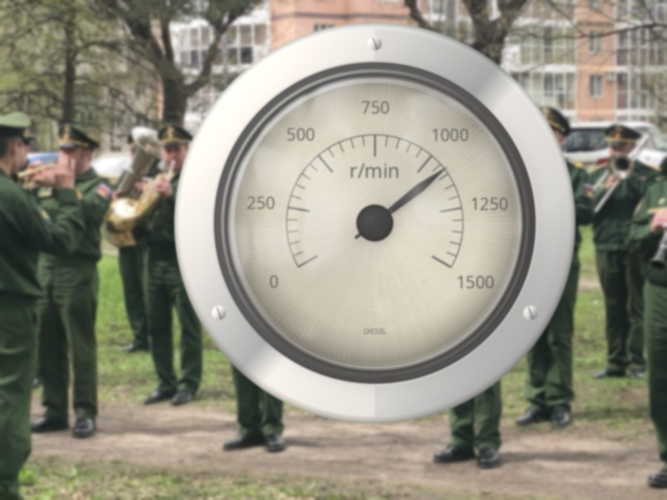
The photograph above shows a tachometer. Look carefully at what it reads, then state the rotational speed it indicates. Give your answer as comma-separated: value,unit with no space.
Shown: 1075,rpm
